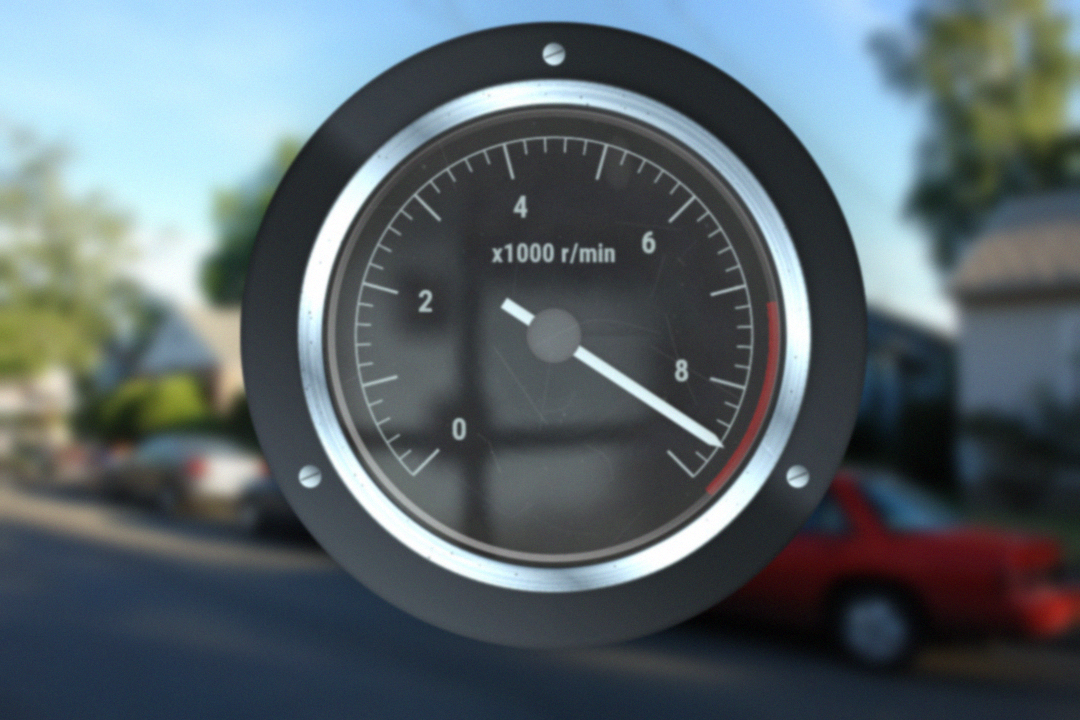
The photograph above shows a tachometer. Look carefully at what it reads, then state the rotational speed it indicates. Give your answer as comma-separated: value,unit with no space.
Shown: 8600,rpm
